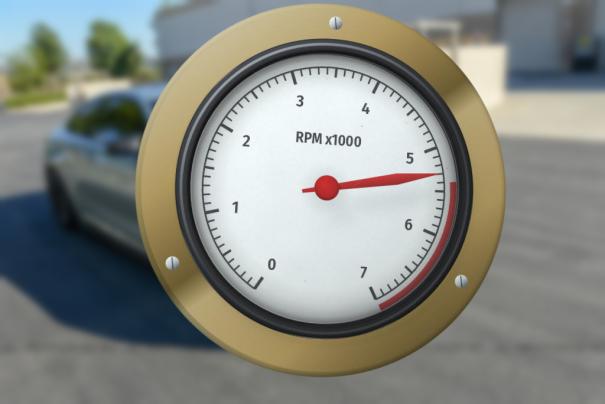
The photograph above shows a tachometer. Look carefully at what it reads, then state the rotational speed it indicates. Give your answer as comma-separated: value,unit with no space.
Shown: 5300,rpm
